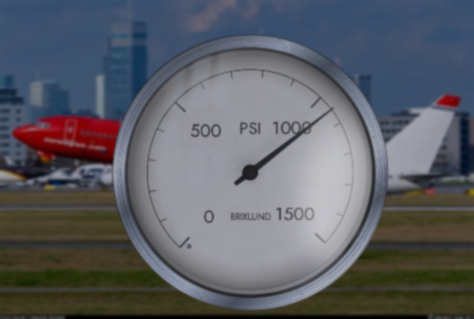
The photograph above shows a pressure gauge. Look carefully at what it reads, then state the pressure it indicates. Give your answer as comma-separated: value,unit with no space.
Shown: 1050,psi
